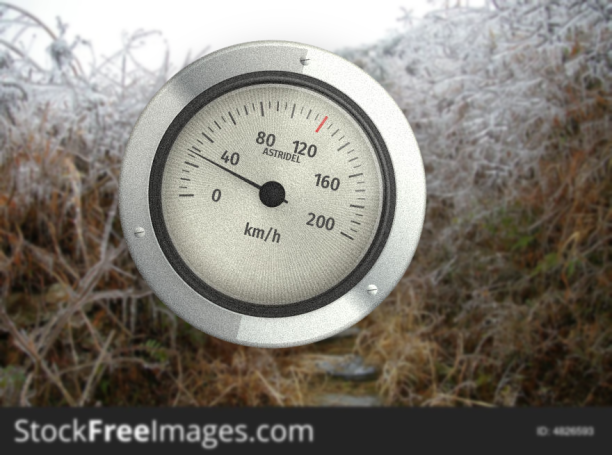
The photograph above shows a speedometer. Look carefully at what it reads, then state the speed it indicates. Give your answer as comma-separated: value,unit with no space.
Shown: 27.5,km/h
